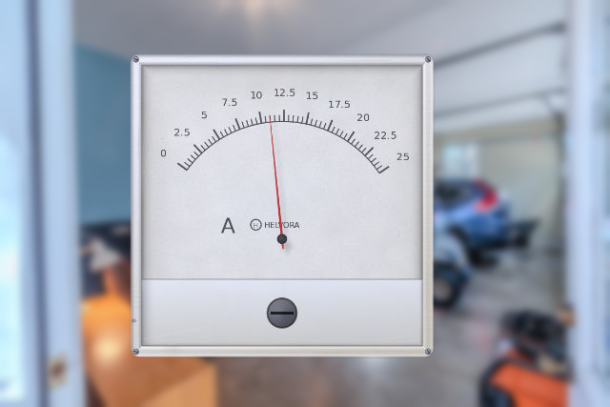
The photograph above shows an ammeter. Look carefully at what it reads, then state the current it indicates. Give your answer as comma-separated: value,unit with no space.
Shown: 11,A
